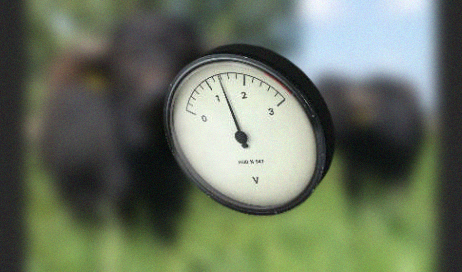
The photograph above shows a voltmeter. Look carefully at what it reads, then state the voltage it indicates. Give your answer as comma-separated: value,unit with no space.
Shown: 1.4,V
